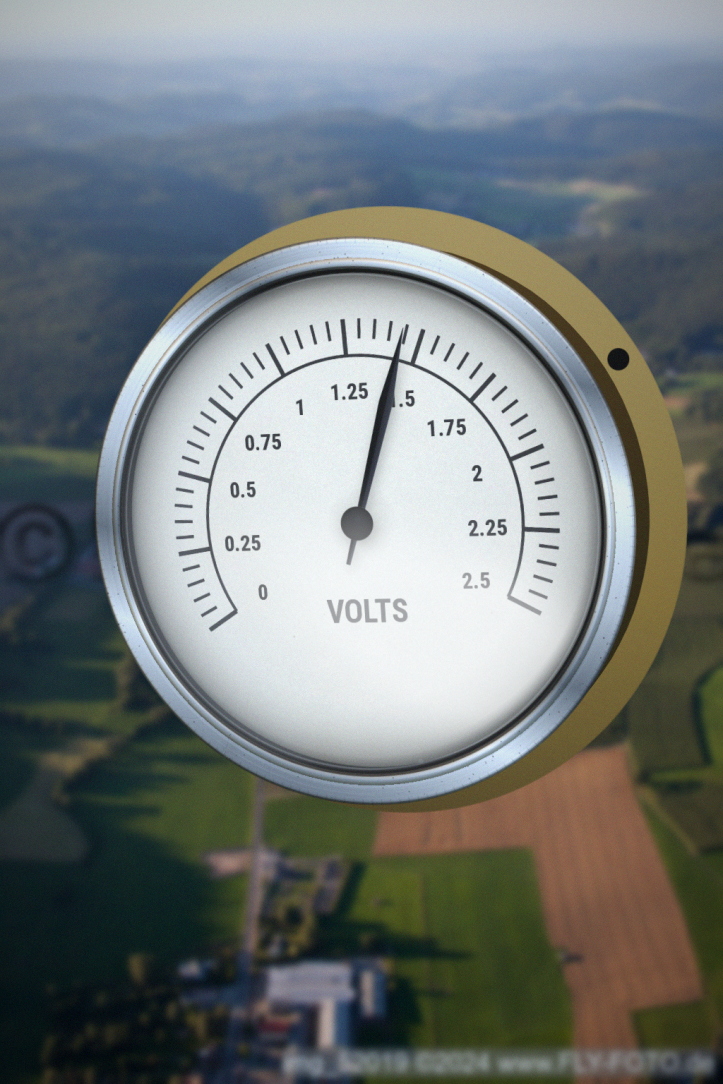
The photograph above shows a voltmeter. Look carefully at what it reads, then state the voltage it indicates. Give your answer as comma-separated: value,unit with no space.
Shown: 1.45,V
